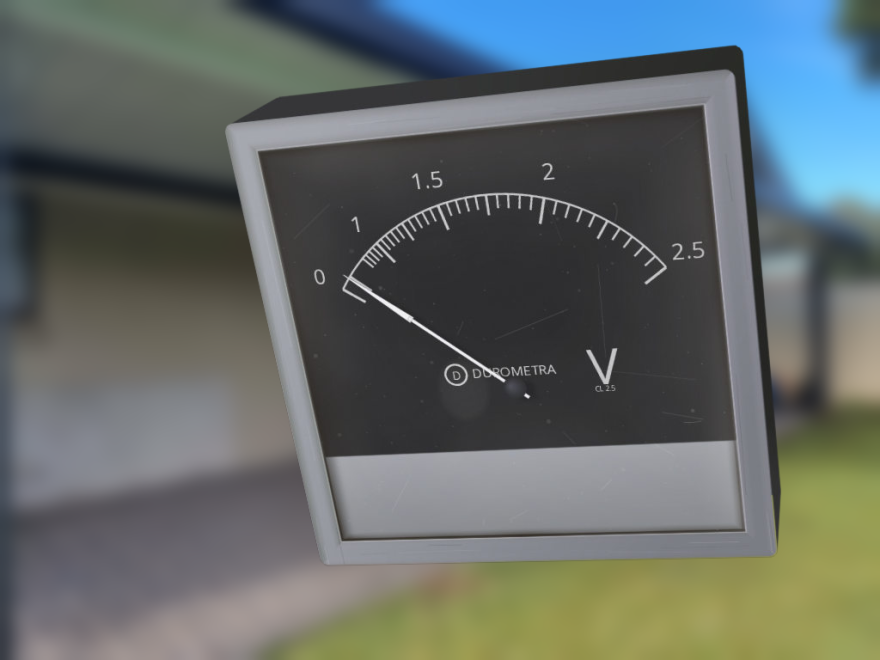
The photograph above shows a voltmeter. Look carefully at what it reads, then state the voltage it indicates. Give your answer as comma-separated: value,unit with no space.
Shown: 0.5,V
